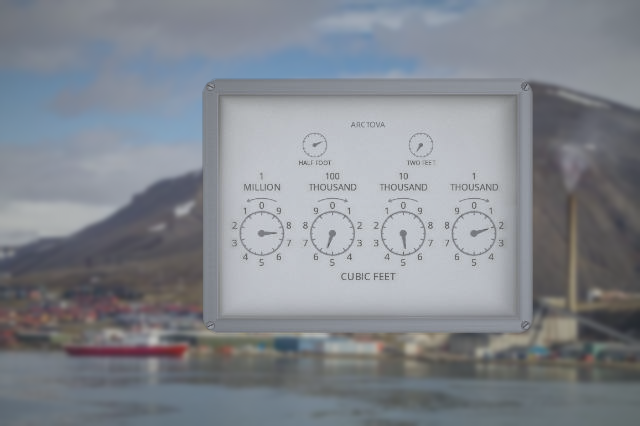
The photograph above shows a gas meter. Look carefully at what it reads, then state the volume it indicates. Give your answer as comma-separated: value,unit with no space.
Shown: 755200,ft³
